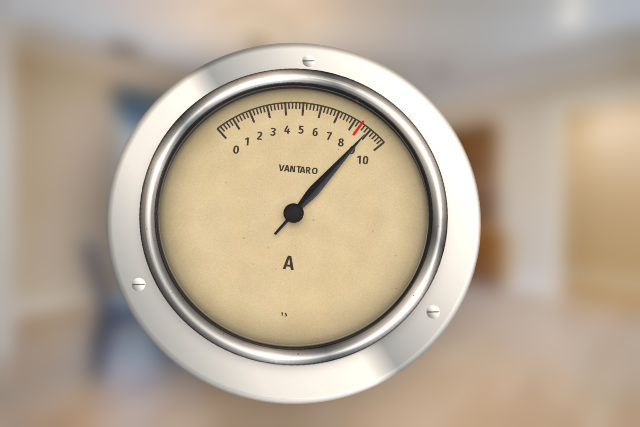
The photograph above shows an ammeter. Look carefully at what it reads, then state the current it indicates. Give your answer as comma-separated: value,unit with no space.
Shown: 9,A
